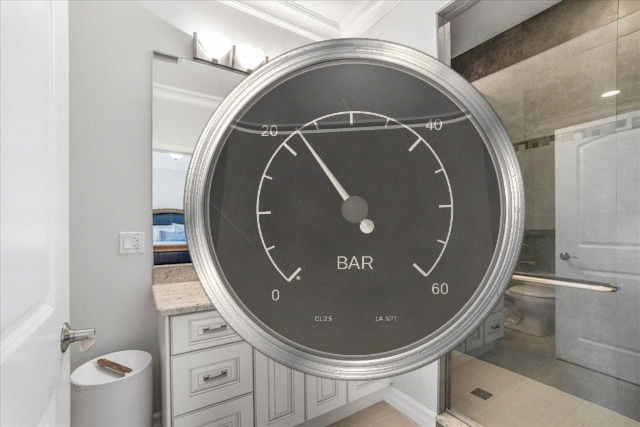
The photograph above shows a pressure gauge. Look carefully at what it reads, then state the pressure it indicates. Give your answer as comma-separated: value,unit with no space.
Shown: 22.5,bar
